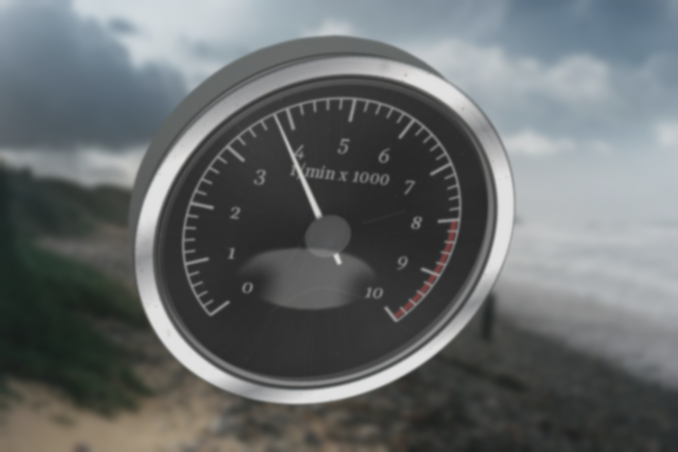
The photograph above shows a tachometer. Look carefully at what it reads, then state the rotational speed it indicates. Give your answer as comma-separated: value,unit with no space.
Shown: 3800,rpm
